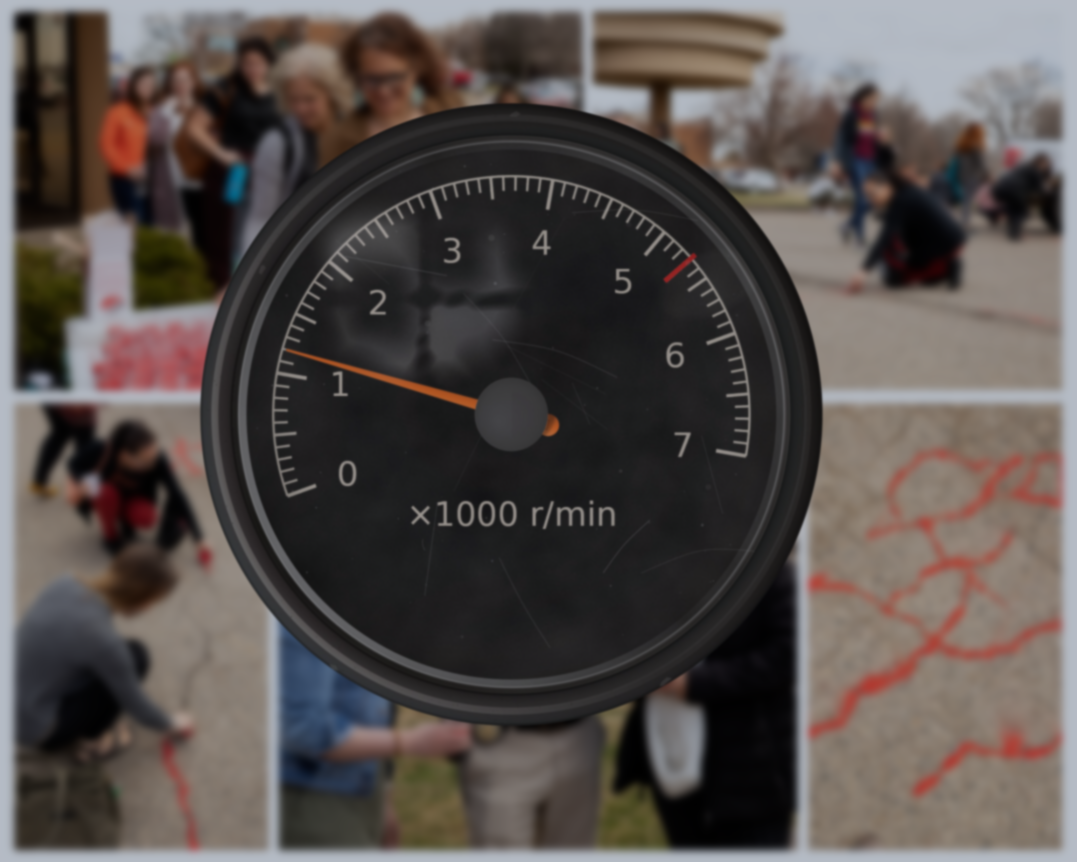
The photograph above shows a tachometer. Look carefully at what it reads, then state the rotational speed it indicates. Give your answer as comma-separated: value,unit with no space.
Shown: 1200,rpm
